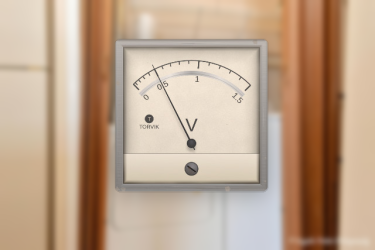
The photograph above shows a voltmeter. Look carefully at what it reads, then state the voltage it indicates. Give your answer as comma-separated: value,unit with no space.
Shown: 0.5,V
